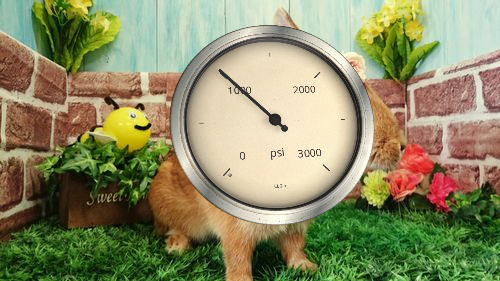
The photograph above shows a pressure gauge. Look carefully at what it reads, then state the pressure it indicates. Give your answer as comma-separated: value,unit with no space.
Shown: 1000,psi
